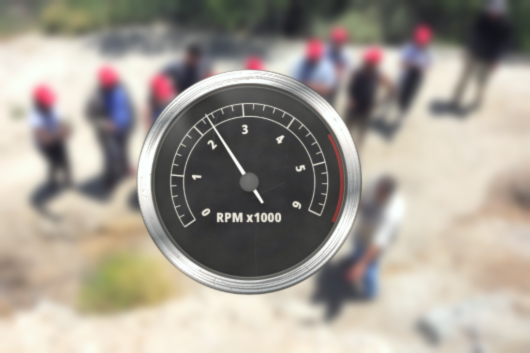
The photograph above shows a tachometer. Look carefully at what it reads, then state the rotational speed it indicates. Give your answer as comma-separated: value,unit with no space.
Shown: 2300,rpm
